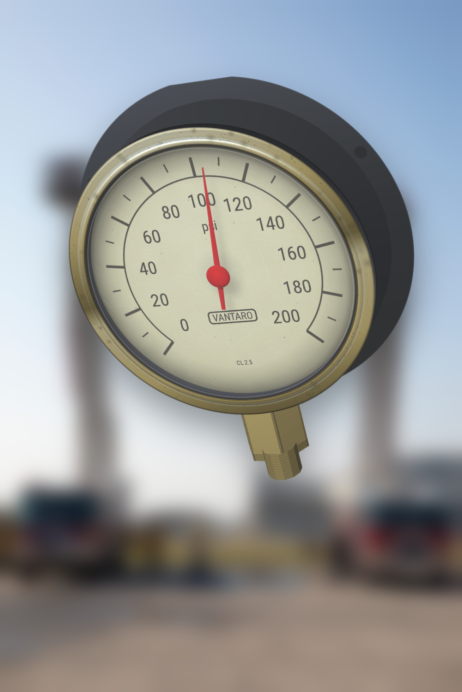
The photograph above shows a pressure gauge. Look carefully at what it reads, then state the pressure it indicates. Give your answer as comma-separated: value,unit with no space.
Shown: 105,psi
